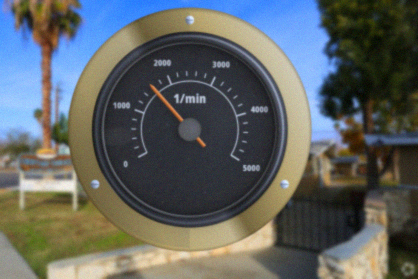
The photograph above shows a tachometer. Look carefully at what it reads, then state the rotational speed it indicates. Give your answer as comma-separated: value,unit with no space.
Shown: 1600,rpm
